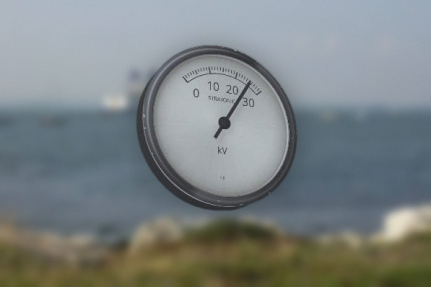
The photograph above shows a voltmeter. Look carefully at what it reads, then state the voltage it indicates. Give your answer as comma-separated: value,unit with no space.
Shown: 25,kV
